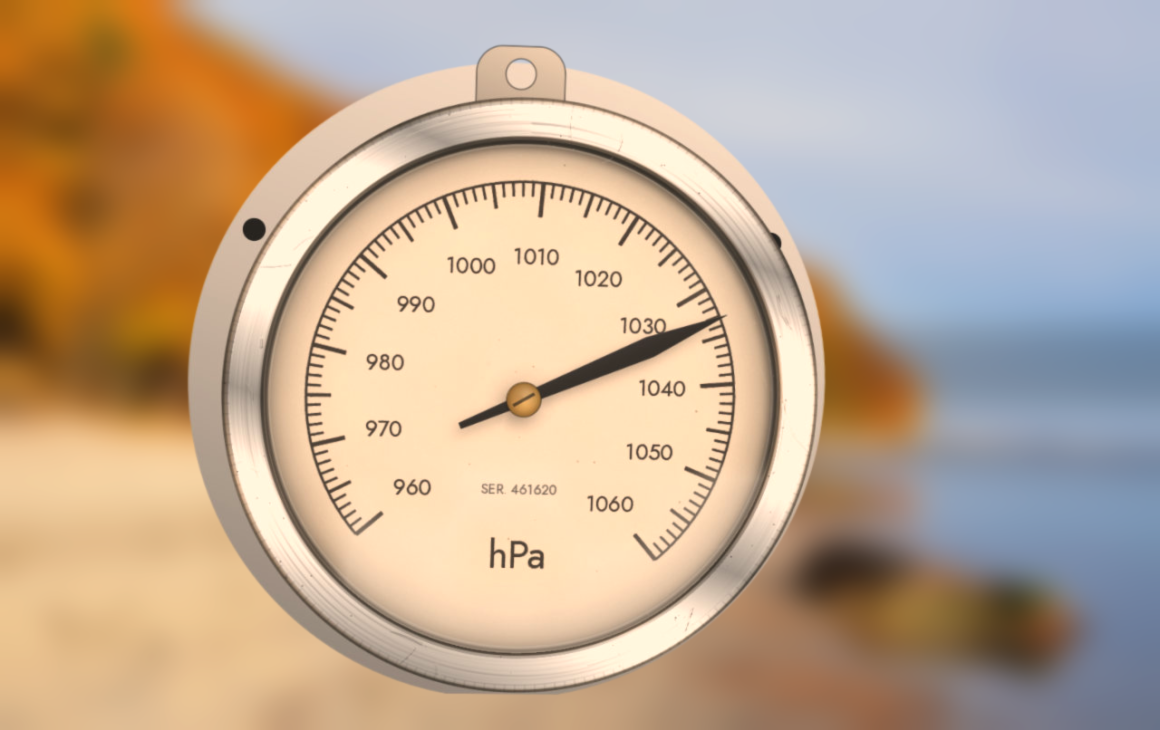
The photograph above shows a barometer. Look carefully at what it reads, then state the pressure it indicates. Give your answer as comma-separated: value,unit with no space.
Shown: 1033,hPa
